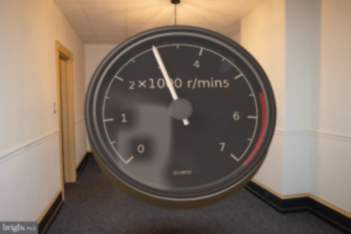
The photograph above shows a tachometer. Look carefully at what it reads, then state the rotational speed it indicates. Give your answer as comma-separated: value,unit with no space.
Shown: 3000,rpm
